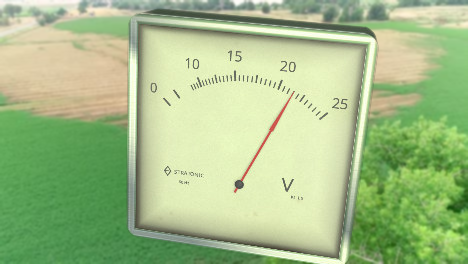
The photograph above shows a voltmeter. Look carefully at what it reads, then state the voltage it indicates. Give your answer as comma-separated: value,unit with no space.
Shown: 21.5,V
